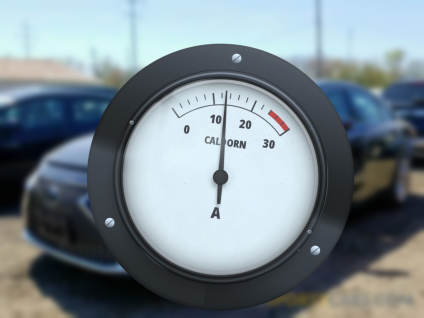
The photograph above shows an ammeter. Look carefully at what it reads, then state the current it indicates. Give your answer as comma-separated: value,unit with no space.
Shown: 13,A
